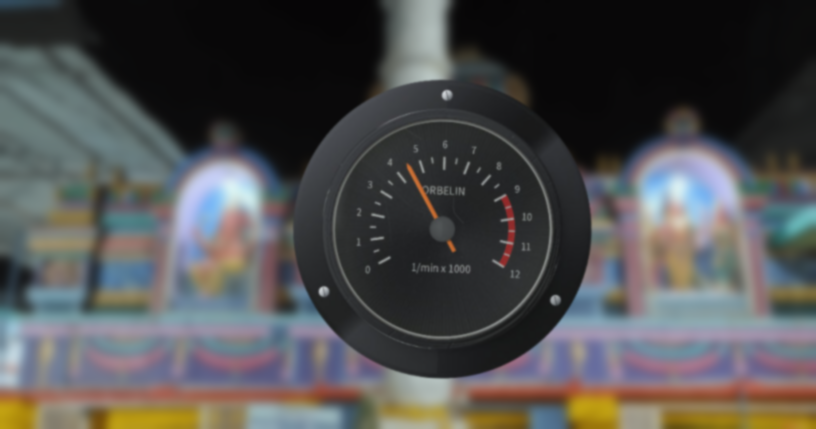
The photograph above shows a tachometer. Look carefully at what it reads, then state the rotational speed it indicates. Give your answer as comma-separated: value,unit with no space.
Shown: 4500,rpm
